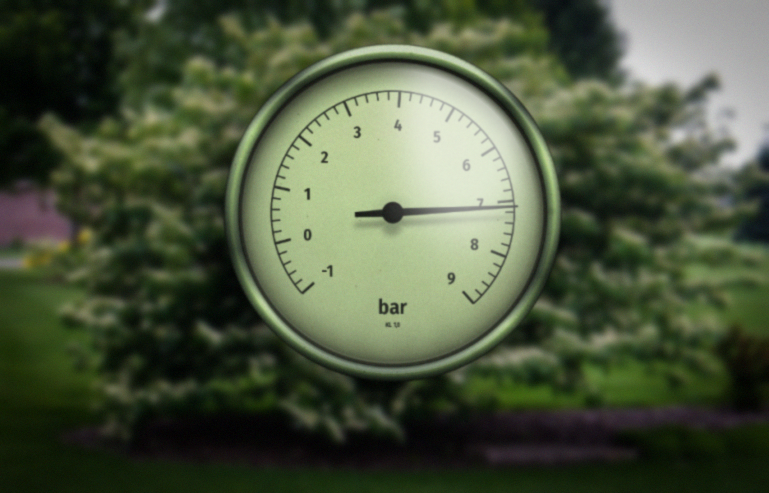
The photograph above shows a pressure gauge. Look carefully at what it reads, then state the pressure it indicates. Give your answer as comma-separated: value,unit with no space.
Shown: 7.1,bar
